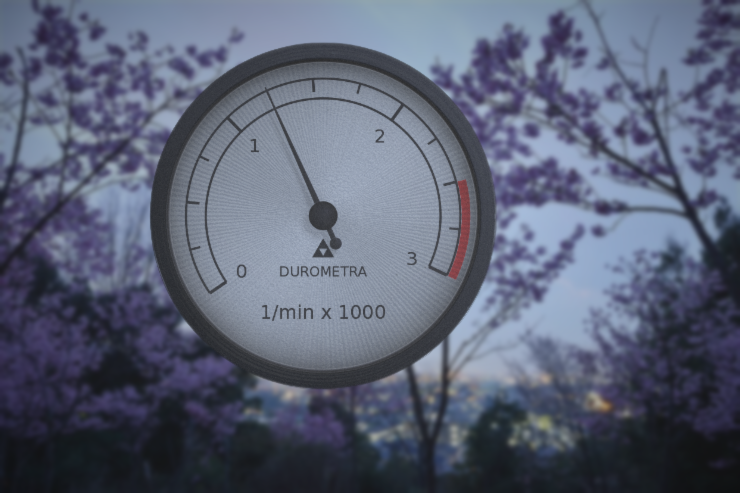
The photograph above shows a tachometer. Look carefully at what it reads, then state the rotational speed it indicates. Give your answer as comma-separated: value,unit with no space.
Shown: 1250,rpm
